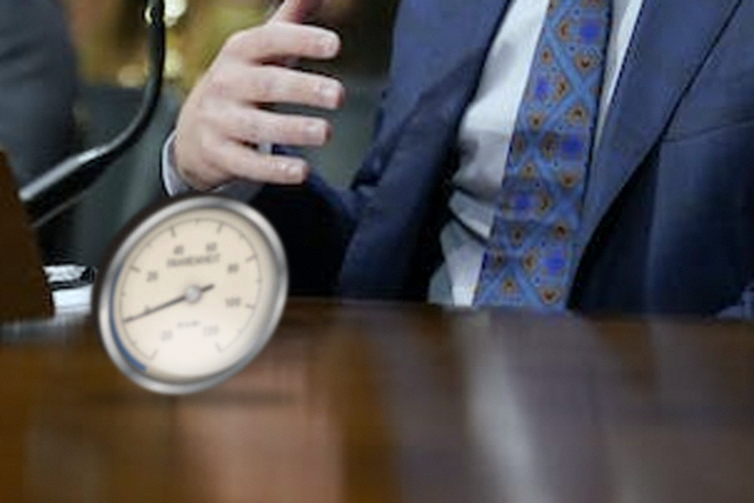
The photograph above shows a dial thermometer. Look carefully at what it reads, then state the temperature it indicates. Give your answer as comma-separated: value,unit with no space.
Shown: 0,°F
